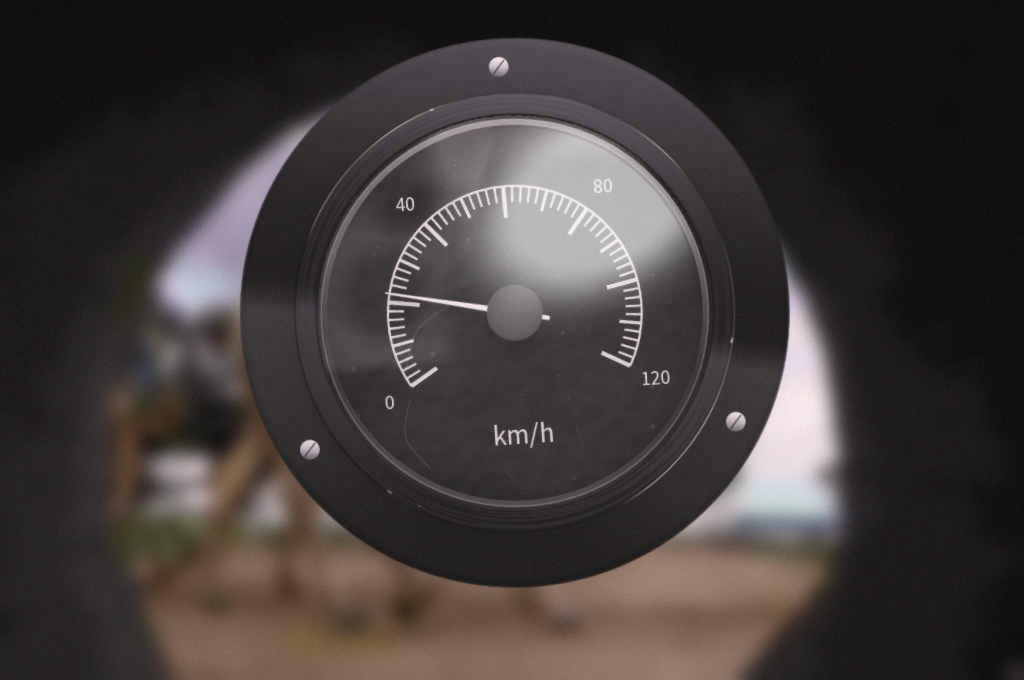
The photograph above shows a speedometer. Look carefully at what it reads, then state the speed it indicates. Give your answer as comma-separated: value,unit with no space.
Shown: 22,km/h
